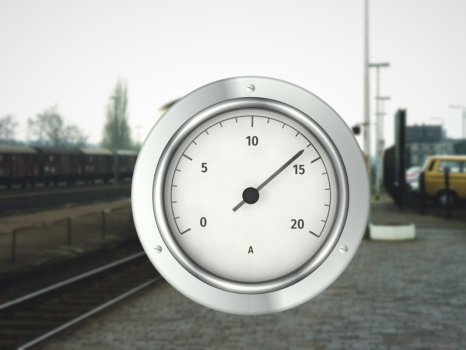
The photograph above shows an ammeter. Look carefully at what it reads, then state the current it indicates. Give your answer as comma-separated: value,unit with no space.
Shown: 14,A
